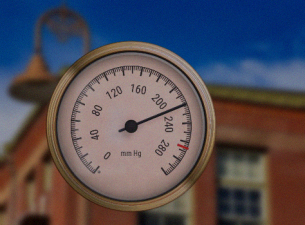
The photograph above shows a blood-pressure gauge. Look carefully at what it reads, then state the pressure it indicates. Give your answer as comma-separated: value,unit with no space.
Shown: 220,mmHg
